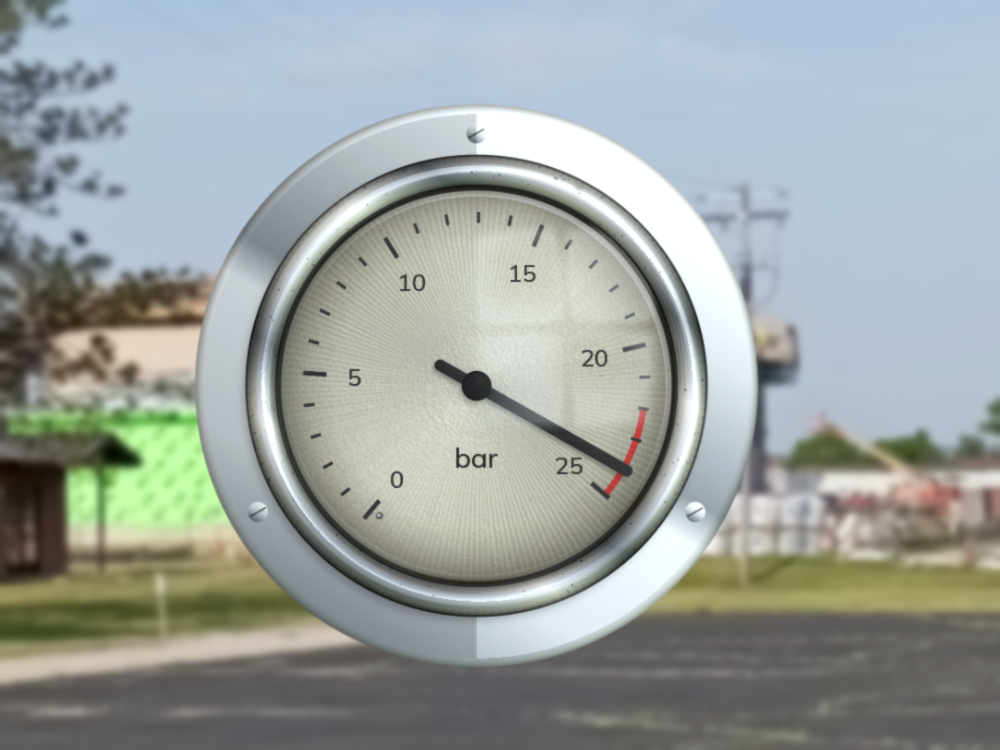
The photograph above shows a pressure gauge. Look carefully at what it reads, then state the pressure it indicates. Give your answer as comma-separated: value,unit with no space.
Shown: 24,bar
